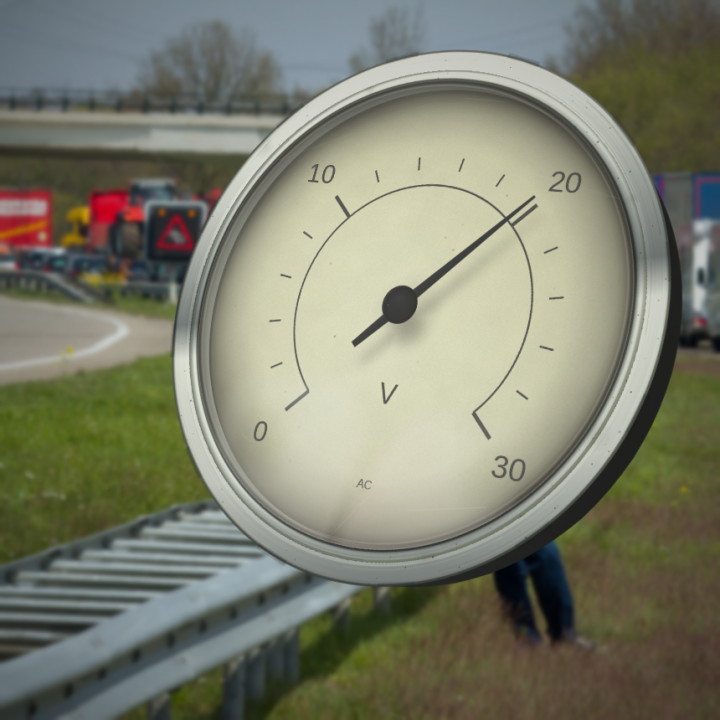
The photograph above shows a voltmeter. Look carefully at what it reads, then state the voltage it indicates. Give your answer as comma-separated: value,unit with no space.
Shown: 20,V
